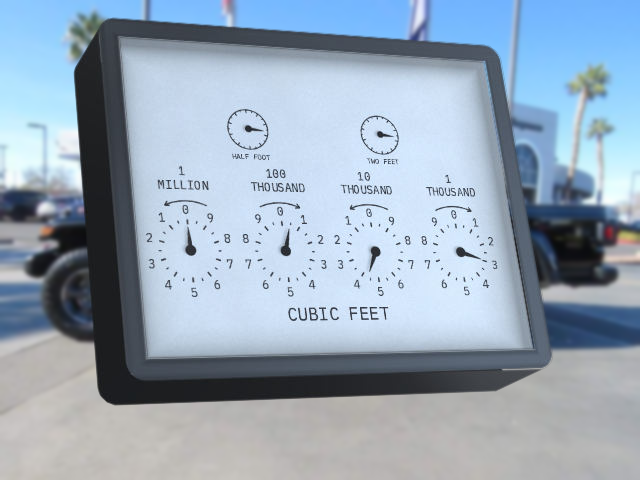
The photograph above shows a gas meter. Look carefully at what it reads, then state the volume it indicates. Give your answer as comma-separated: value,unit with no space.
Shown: 4300,ft³
